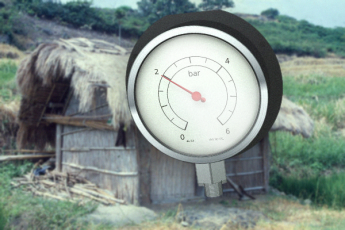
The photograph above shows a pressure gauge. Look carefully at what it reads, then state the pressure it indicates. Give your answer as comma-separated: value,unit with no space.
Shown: 2,bar
